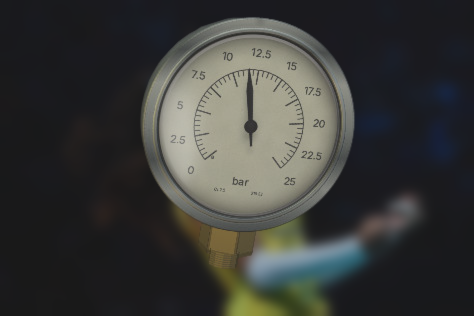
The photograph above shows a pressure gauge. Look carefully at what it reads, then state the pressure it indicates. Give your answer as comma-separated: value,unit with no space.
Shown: 11.5,bar
